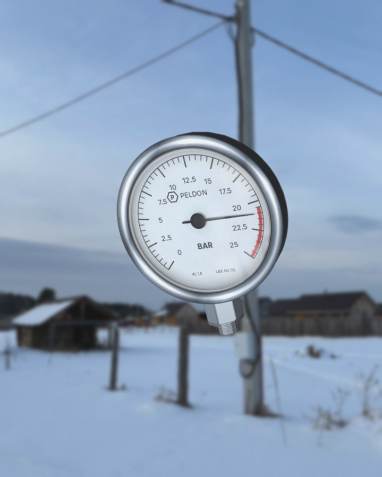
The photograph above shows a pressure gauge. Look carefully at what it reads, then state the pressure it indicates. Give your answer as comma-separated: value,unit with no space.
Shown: 21,bar
